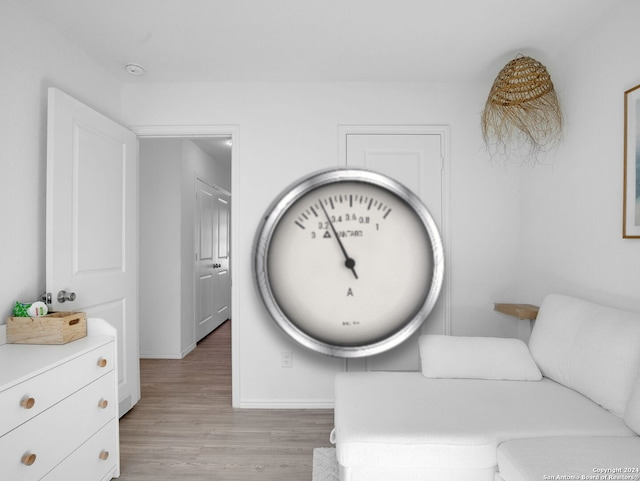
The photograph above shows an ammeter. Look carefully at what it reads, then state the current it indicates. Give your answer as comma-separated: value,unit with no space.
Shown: 0.3,A
